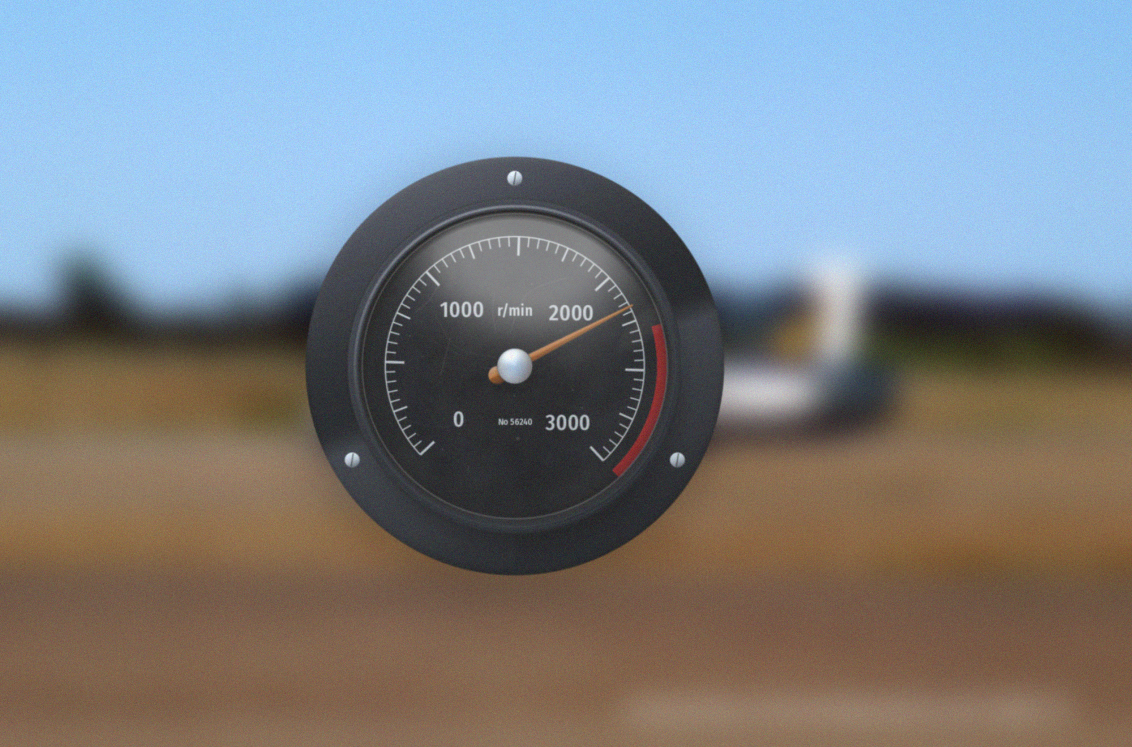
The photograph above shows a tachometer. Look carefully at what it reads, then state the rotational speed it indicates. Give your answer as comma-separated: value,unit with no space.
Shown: 2175,rpm
